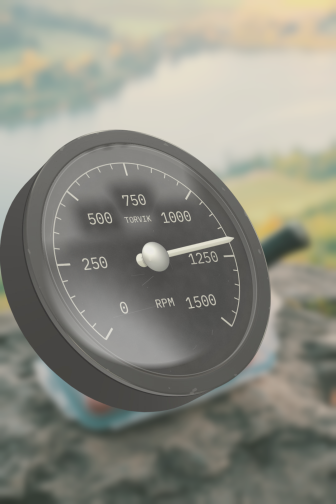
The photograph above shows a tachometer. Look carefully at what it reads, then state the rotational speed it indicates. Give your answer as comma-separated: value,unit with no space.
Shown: 1200,rpm
